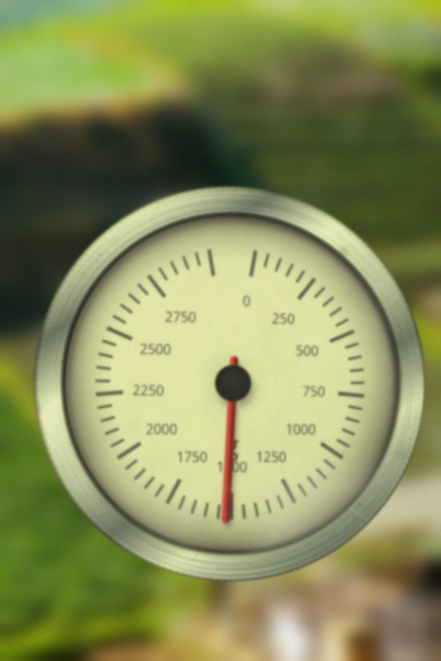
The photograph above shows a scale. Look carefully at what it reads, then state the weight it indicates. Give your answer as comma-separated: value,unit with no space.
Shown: 1525,g
